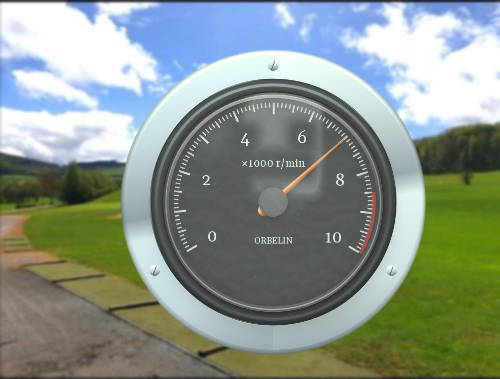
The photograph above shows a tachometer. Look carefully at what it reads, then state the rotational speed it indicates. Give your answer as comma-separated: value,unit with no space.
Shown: 7000,rpm
